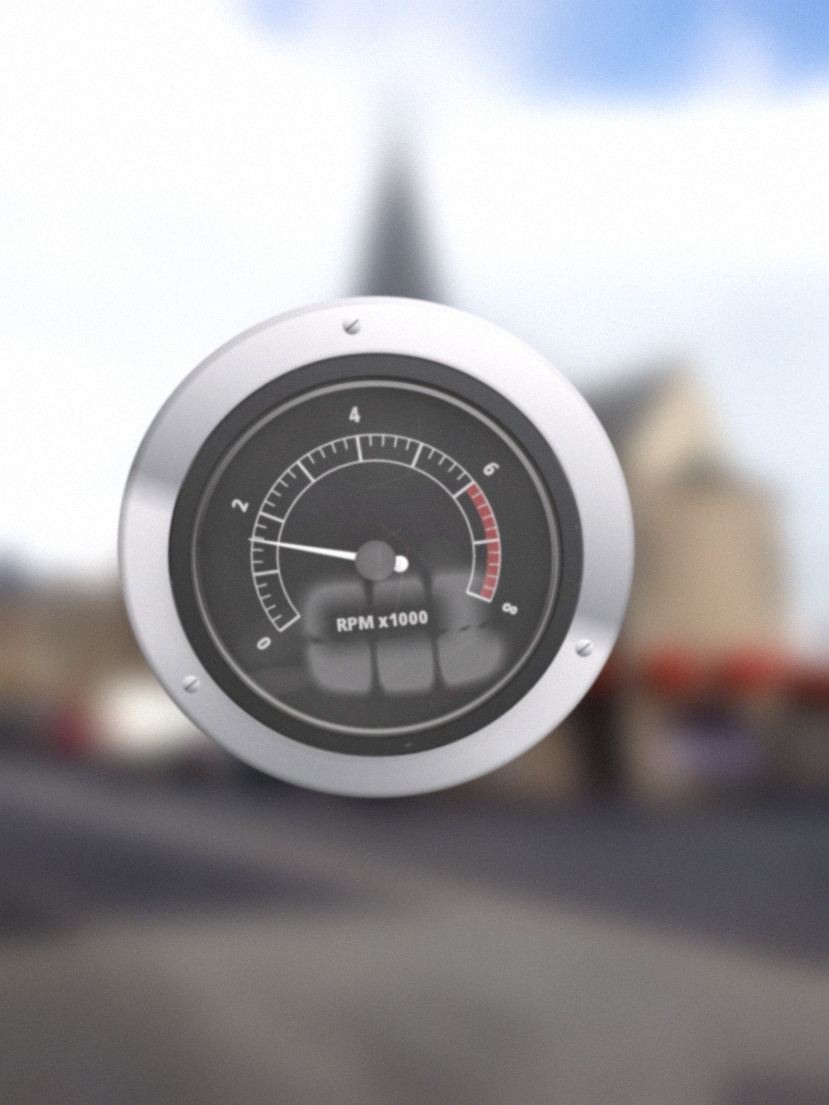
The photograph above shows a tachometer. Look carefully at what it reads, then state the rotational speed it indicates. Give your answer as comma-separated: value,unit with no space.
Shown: 1600,rpm
